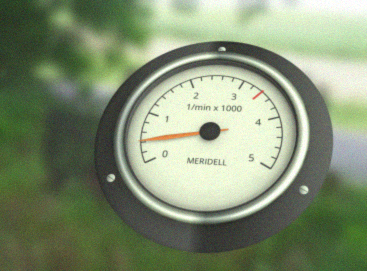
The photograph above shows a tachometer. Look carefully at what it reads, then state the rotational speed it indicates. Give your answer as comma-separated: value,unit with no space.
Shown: 400,rpm
